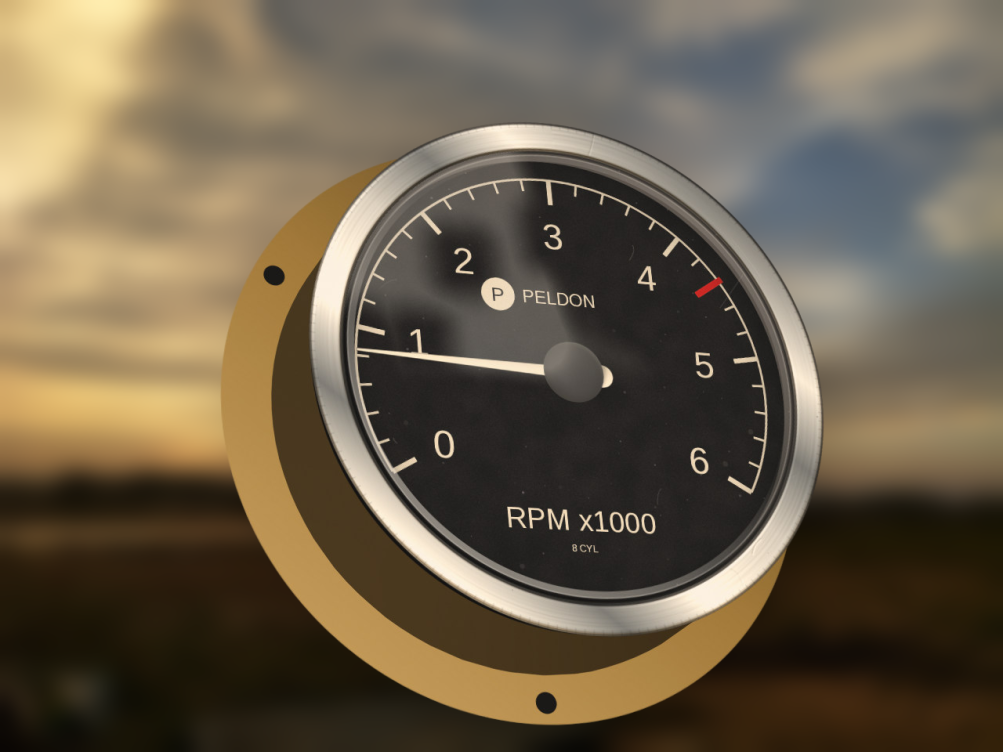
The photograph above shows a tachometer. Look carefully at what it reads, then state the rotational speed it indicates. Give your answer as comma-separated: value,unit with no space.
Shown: 800,rpm
